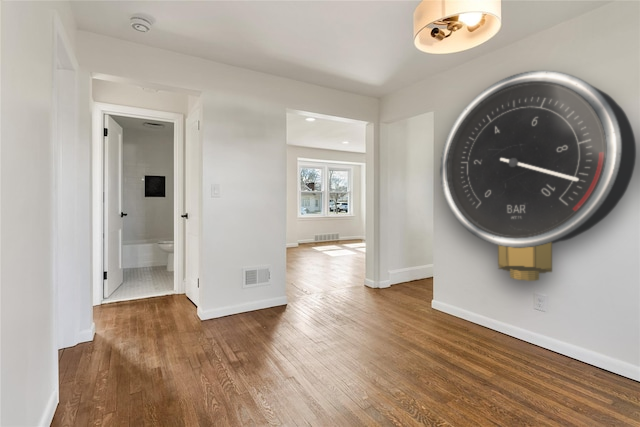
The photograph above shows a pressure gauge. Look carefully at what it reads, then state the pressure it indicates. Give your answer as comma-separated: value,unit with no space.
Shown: 9.2,bar
